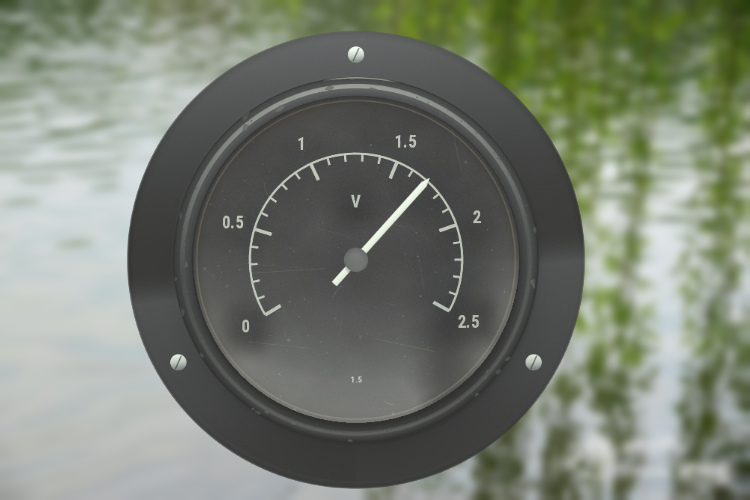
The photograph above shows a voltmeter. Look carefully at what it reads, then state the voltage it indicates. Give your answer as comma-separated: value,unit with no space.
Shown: 1.7,V
